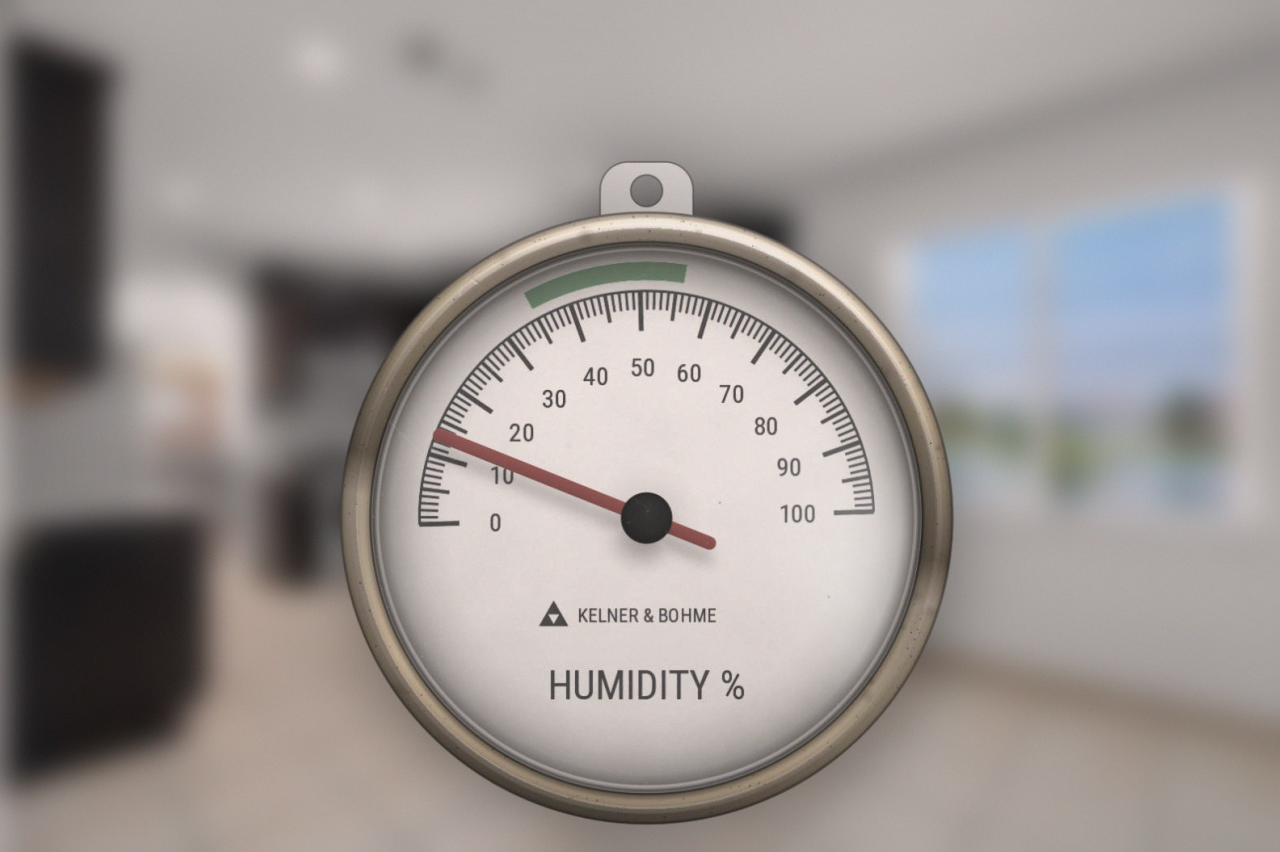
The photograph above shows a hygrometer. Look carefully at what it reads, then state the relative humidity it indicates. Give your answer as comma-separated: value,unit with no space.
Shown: 13,%
